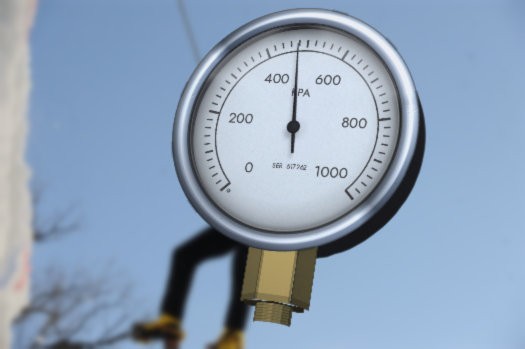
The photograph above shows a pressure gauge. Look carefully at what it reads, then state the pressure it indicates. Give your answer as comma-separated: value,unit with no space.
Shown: 480,kPa
